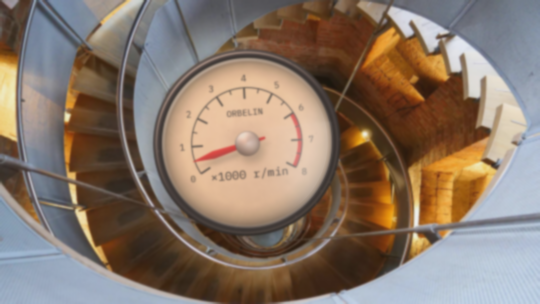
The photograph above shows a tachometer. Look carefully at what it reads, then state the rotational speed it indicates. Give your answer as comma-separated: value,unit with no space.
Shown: 500,rpm
